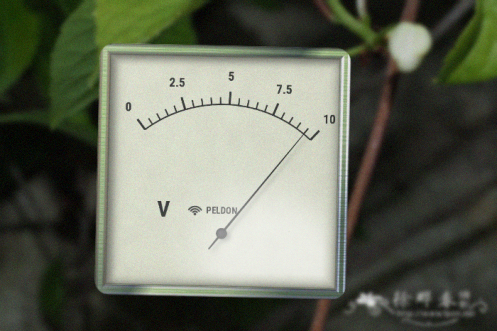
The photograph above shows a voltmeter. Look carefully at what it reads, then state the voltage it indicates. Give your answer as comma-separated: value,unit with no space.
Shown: 9.5,V
